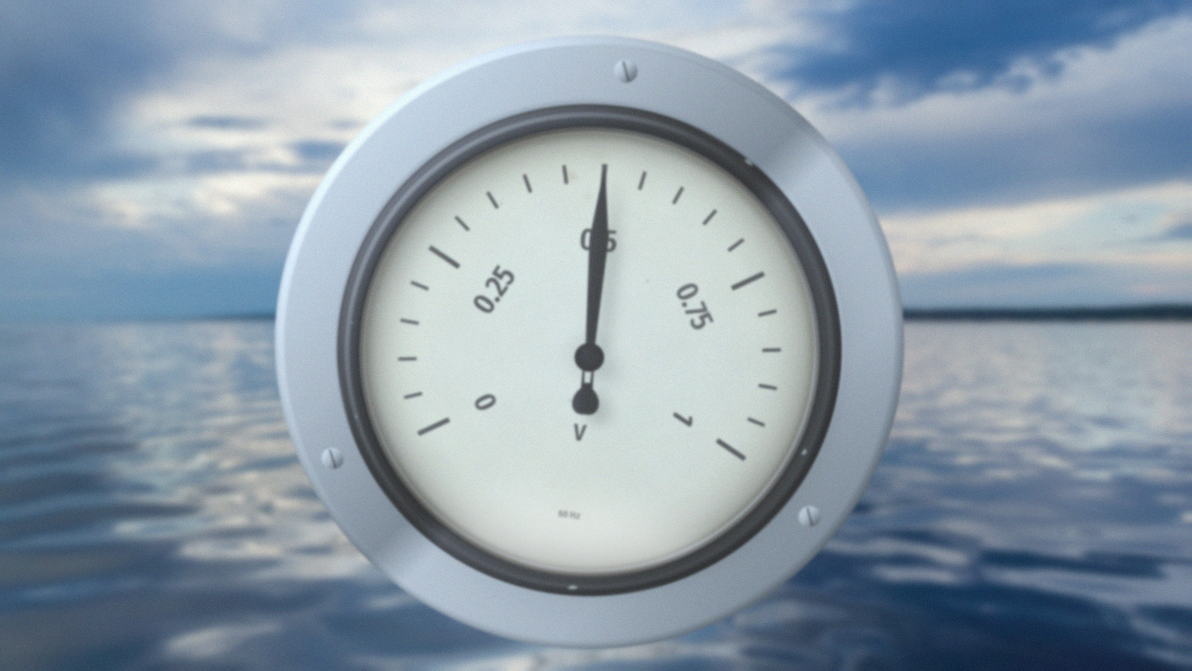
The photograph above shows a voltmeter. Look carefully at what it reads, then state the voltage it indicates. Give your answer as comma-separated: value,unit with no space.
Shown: 0.5,V
